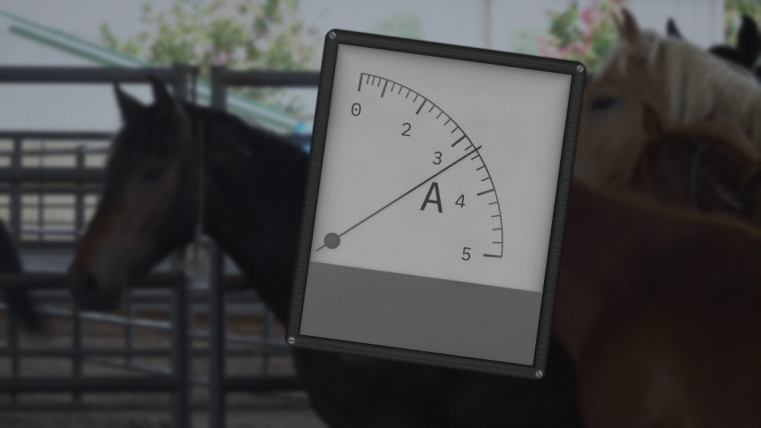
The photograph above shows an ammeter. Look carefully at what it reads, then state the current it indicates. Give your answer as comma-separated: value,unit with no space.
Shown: 3.3,A
